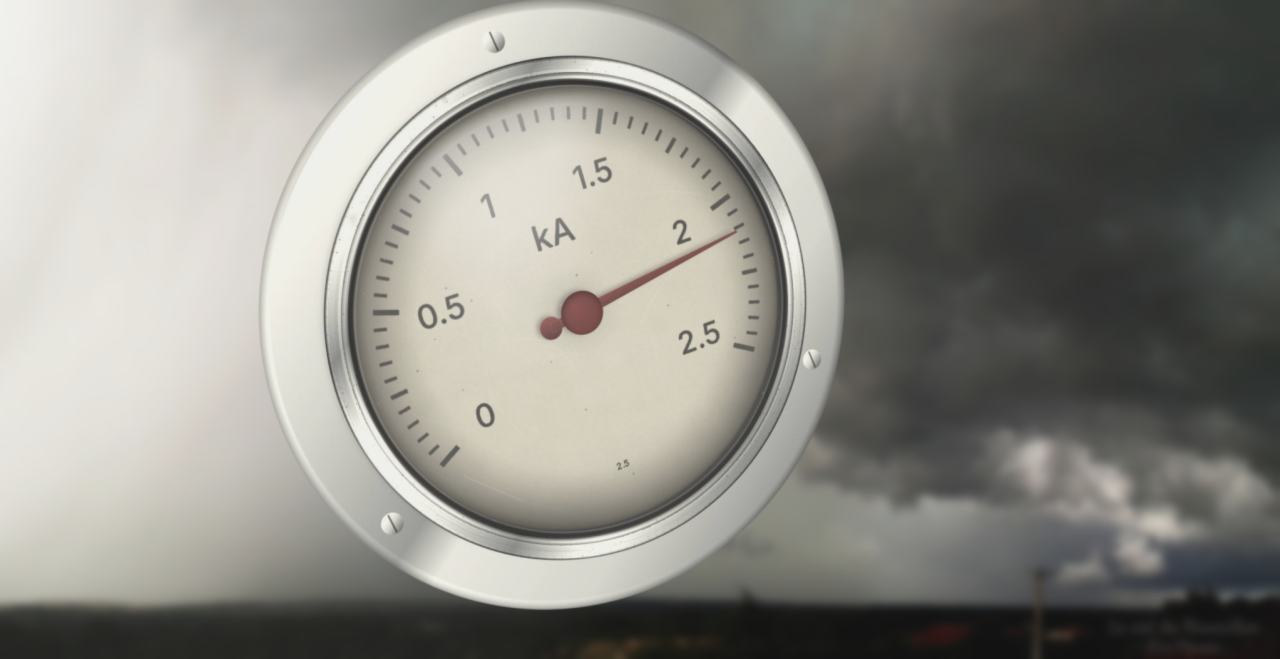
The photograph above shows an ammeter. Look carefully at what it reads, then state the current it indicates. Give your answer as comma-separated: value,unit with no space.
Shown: 2.1,kA
